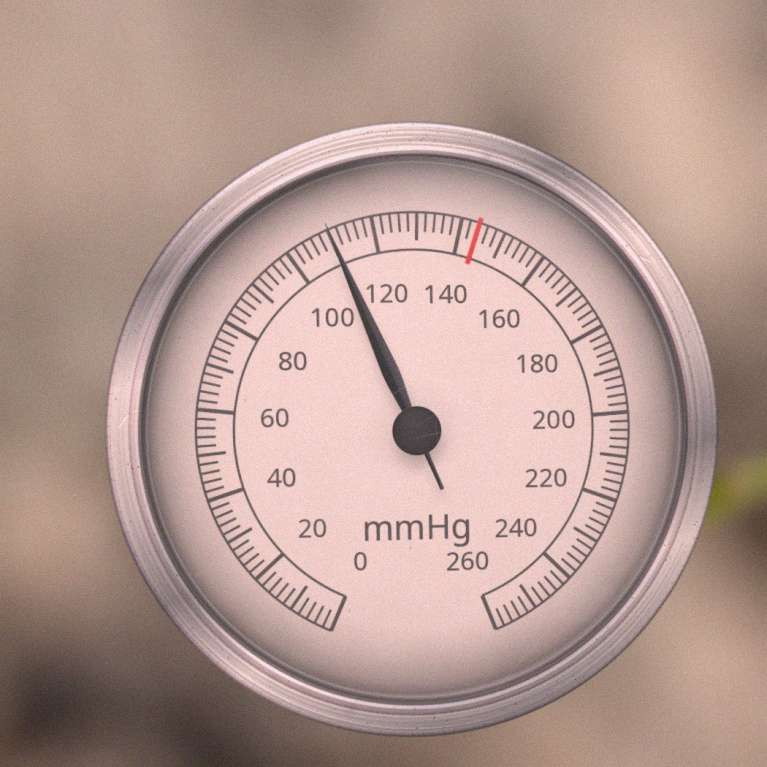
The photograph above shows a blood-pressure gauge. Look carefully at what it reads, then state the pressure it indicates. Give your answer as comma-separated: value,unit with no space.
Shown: 110,mmHg
